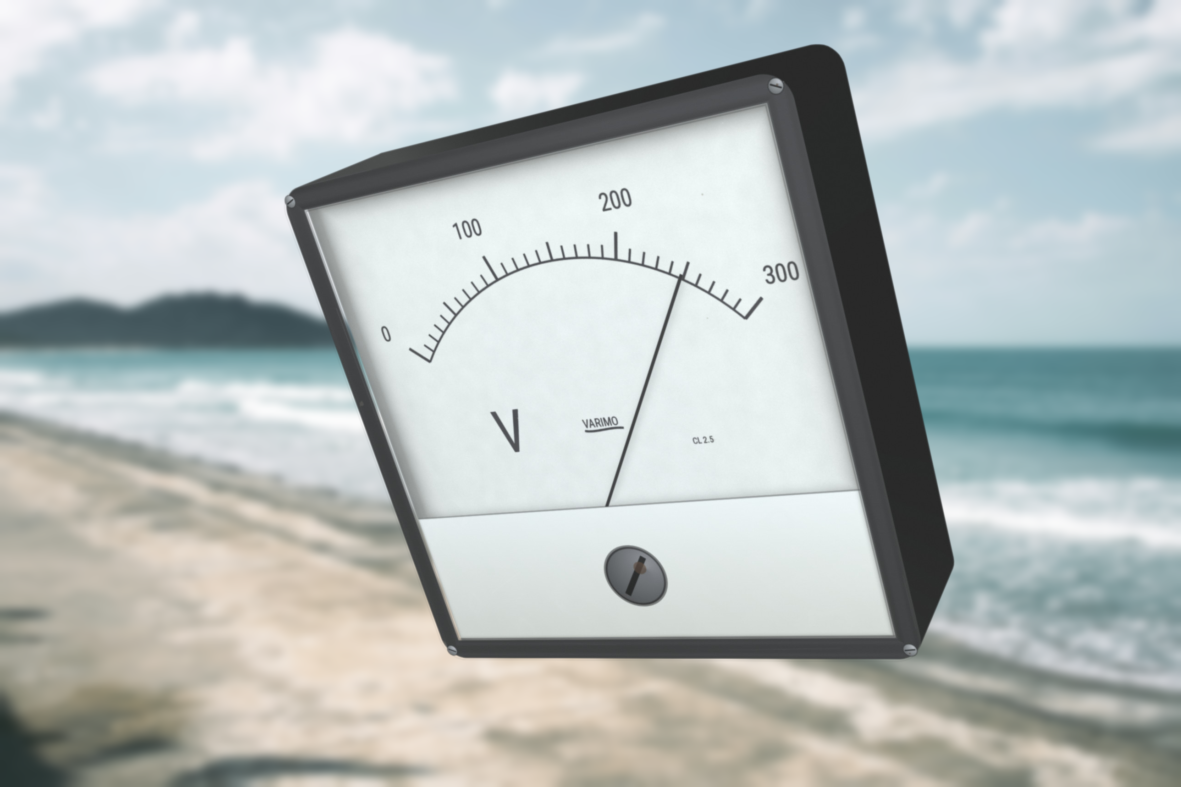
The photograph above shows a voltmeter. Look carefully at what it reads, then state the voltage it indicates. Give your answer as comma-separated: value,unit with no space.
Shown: 250,V
